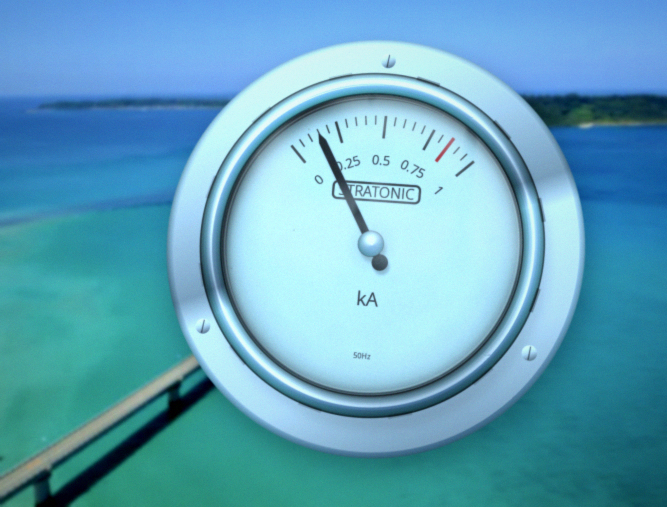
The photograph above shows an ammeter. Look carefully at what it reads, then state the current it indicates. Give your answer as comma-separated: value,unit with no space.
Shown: 0.15,kA
